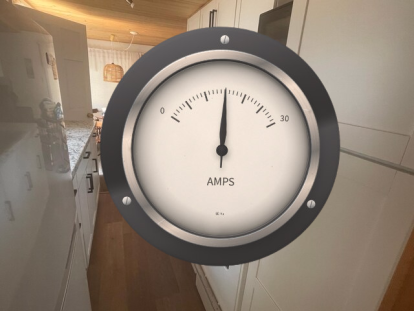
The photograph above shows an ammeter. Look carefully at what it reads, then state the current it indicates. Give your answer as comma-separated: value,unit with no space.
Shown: 15,A
